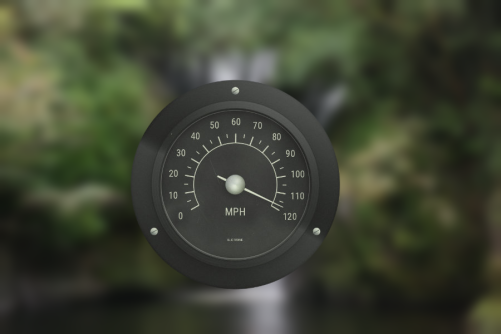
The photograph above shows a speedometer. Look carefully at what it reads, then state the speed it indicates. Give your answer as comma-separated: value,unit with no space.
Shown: 117.5,mph
